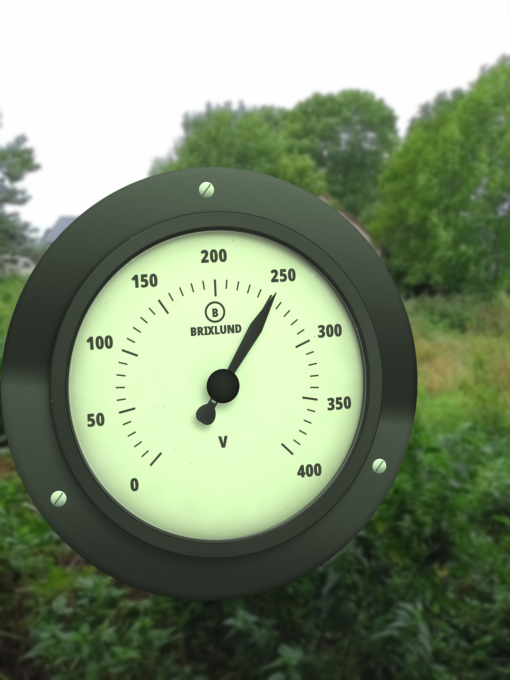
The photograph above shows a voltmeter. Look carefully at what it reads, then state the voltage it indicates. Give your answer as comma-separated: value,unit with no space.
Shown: 250,V
